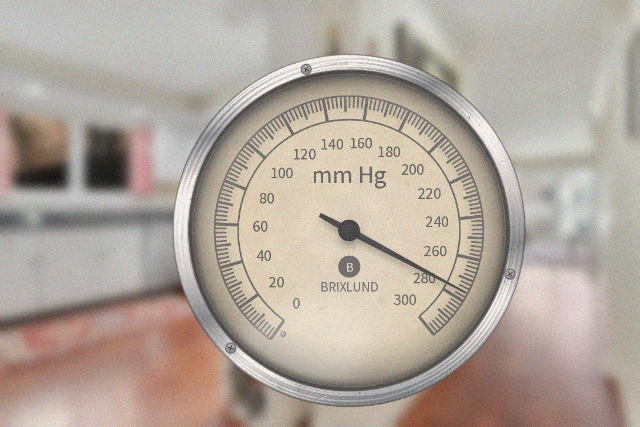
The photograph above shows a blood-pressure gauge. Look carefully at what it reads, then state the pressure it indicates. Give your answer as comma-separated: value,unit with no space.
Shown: 276,mmHg
